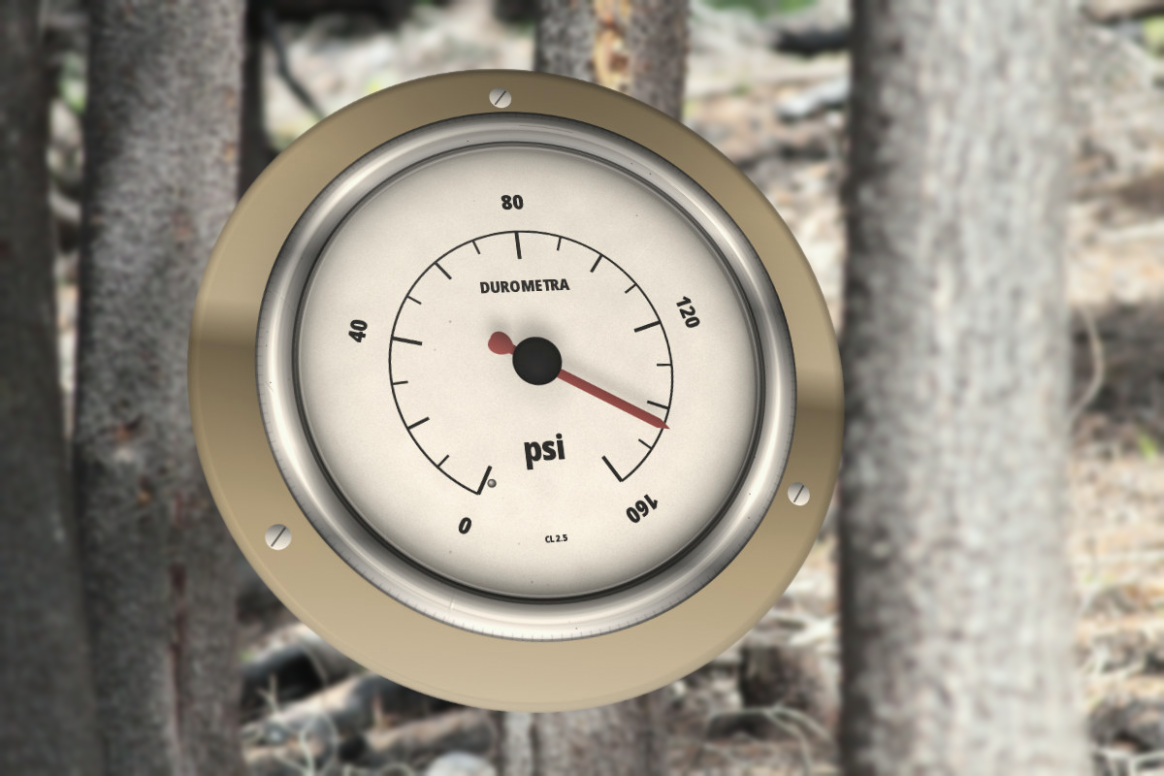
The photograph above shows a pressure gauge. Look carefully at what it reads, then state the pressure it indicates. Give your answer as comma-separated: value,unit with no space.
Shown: 145,psi
